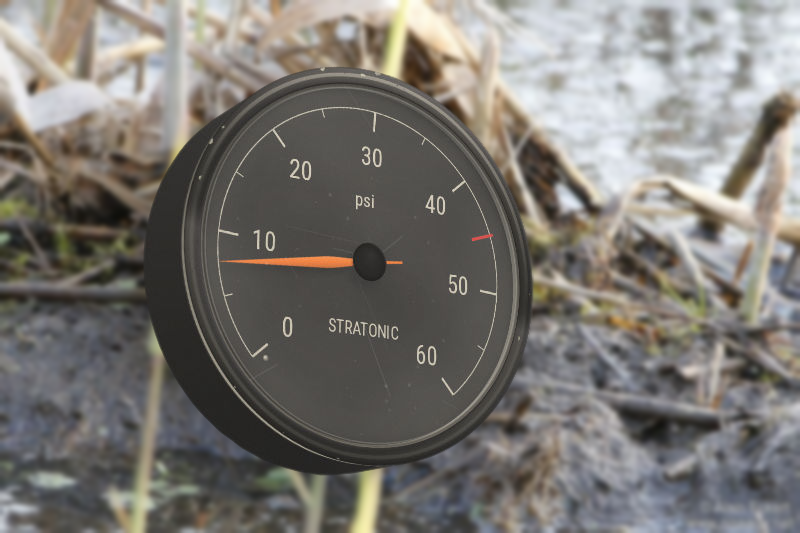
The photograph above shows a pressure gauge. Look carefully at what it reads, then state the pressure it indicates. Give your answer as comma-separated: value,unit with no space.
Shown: 7.5,psi
